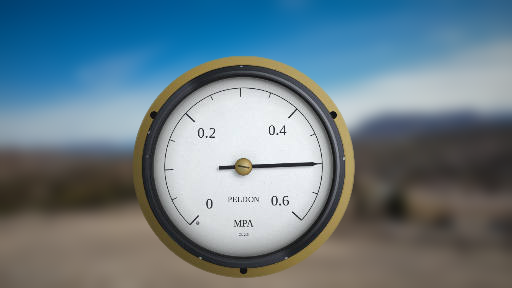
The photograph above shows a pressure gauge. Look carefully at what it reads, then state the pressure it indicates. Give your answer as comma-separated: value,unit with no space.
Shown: 0.5,MPa
